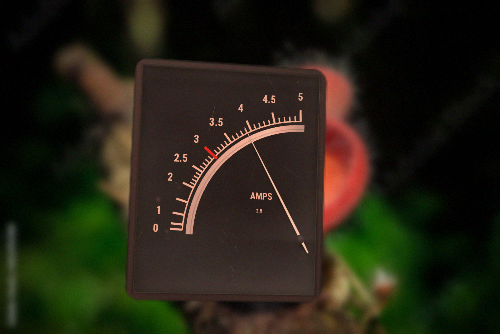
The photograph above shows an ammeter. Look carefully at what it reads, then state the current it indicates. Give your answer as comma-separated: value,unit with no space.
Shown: 3.9,A
